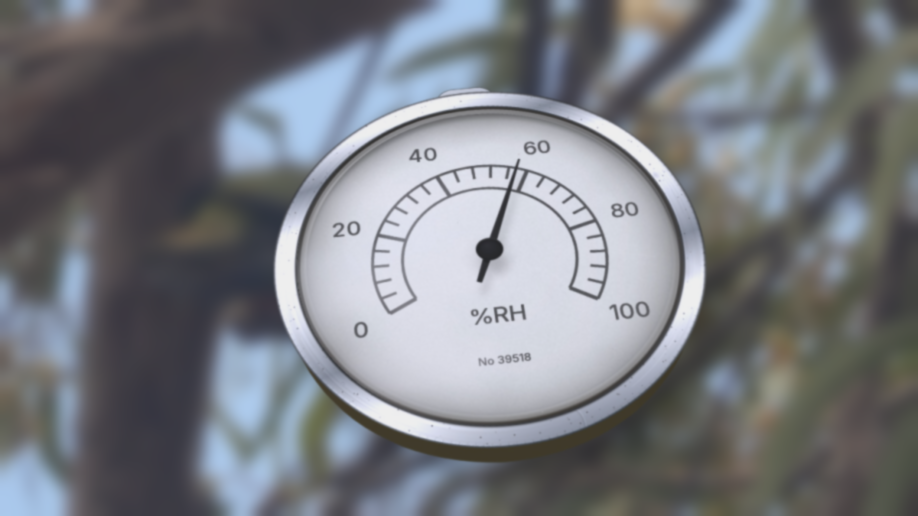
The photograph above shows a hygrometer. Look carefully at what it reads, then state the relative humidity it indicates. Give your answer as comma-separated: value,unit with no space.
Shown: 58,%
